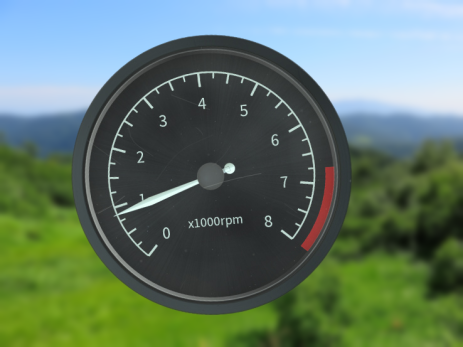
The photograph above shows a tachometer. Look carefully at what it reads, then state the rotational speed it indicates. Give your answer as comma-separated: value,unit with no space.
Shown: 875,rpm
